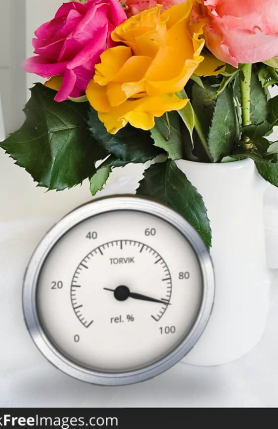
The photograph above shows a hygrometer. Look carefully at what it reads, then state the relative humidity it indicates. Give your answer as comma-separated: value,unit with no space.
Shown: 90,%
